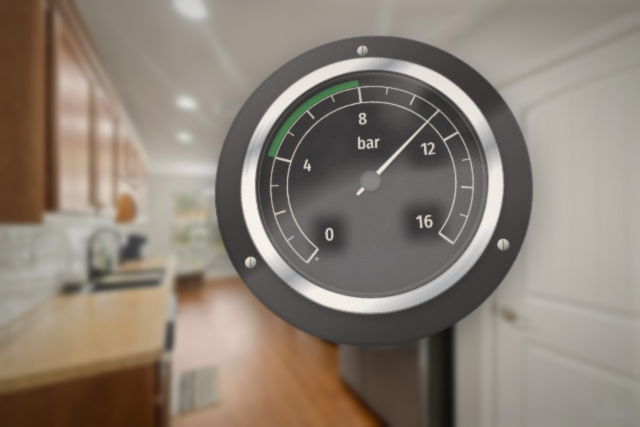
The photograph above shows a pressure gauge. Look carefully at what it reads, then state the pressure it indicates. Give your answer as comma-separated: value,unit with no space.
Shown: 11,bar
